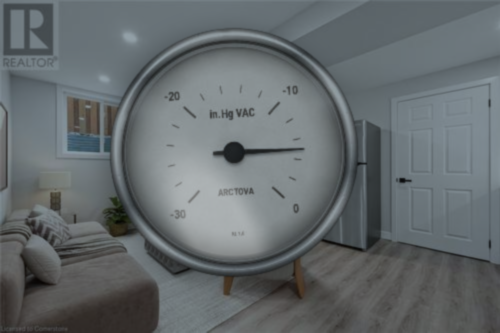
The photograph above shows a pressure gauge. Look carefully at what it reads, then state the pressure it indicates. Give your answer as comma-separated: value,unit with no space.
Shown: -5,inHg
